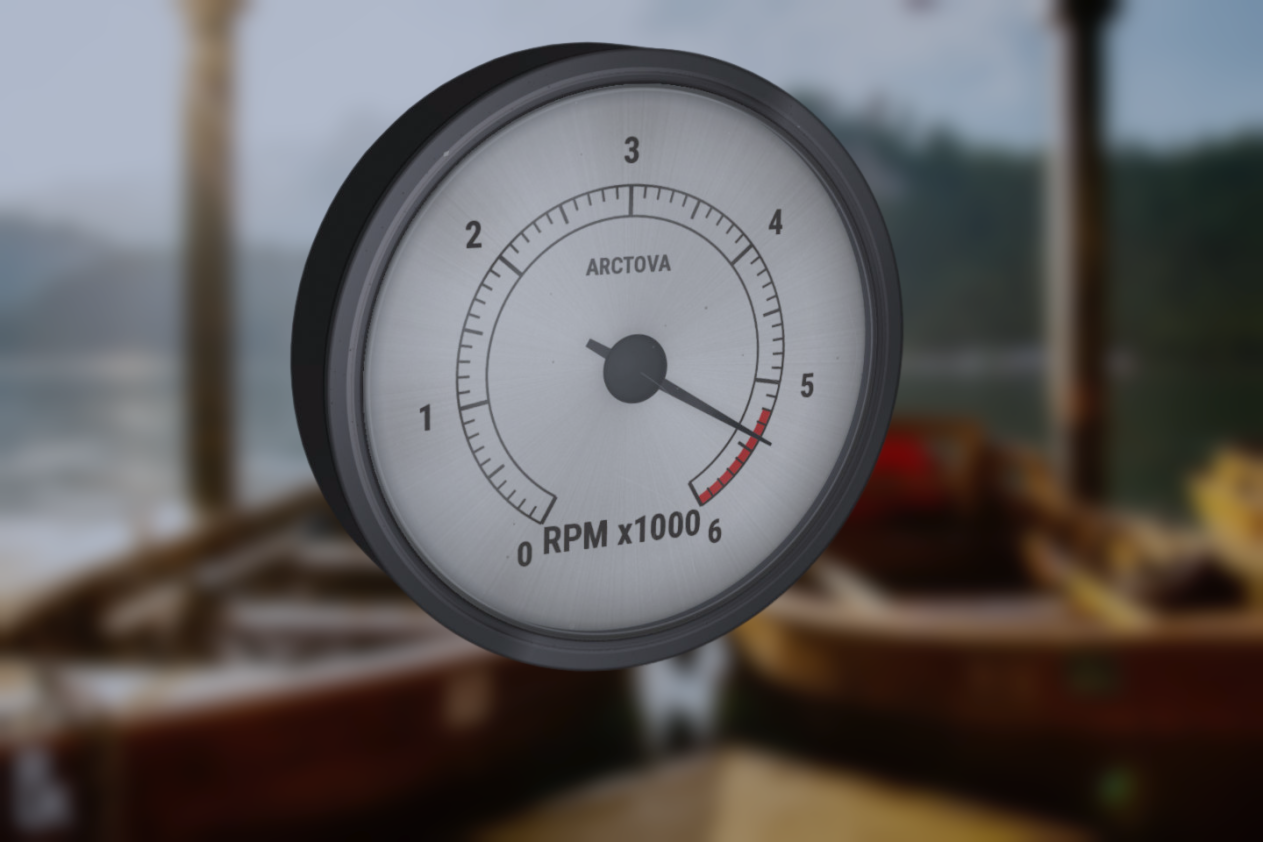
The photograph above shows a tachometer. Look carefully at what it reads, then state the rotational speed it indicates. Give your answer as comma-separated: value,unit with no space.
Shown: 5400,rpm
